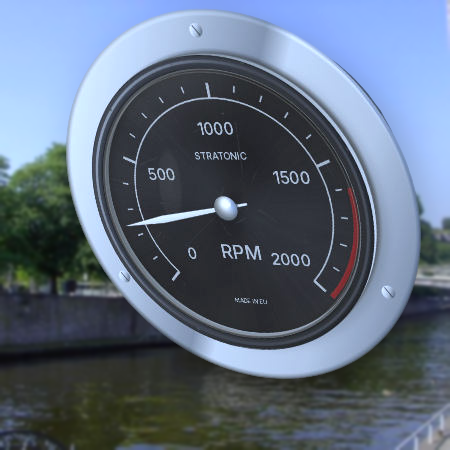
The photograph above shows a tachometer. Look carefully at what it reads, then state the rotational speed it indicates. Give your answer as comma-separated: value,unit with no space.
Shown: 250,rpm
